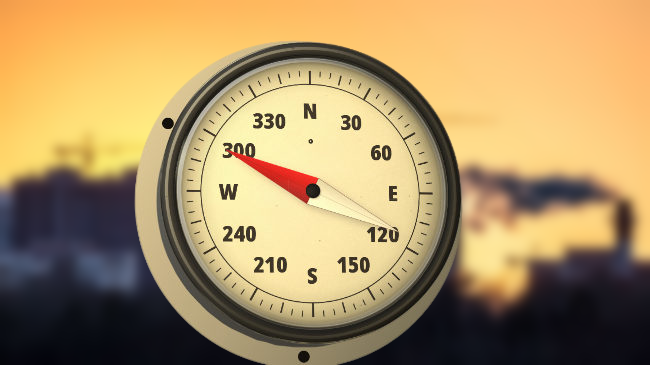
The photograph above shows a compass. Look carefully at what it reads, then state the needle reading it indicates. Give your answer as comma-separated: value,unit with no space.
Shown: 295,°
